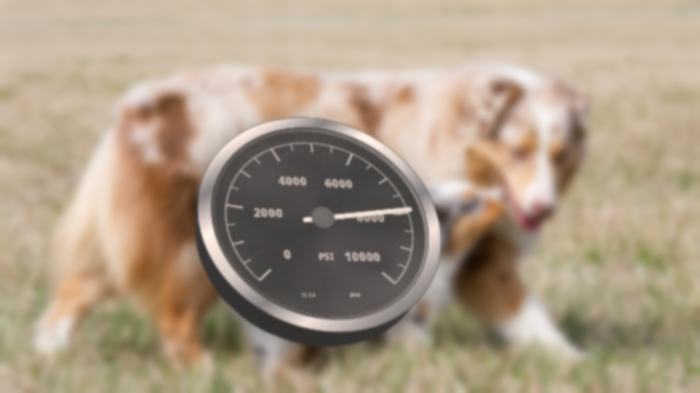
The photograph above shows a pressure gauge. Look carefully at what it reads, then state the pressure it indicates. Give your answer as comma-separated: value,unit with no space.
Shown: 8000,psi
